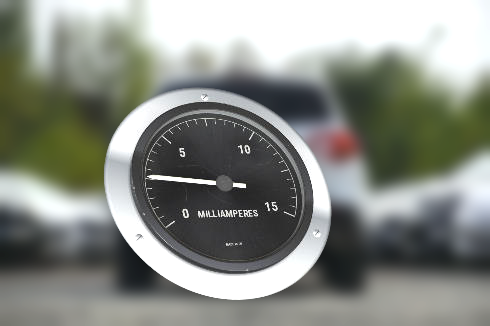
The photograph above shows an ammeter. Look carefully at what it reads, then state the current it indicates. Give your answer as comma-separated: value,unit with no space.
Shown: 2.5,mA
